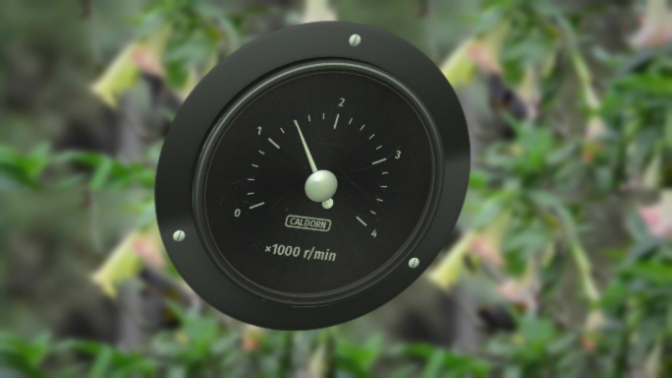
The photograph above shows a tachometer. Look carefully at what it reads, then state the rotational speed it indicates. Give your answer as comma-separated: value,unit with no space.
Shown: 1400,rpm
